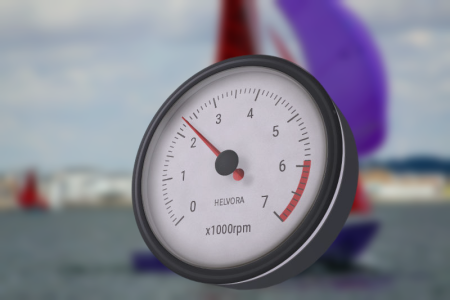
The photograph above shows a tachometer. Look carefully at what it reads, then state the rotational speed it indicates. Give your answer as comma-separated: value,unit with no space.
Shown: 2300,rpm
